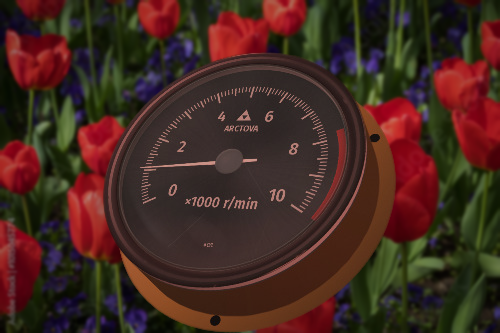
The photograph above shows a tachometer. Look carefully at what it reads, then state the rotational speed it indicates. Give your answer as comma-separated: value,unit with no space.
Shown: 1000,rpm
